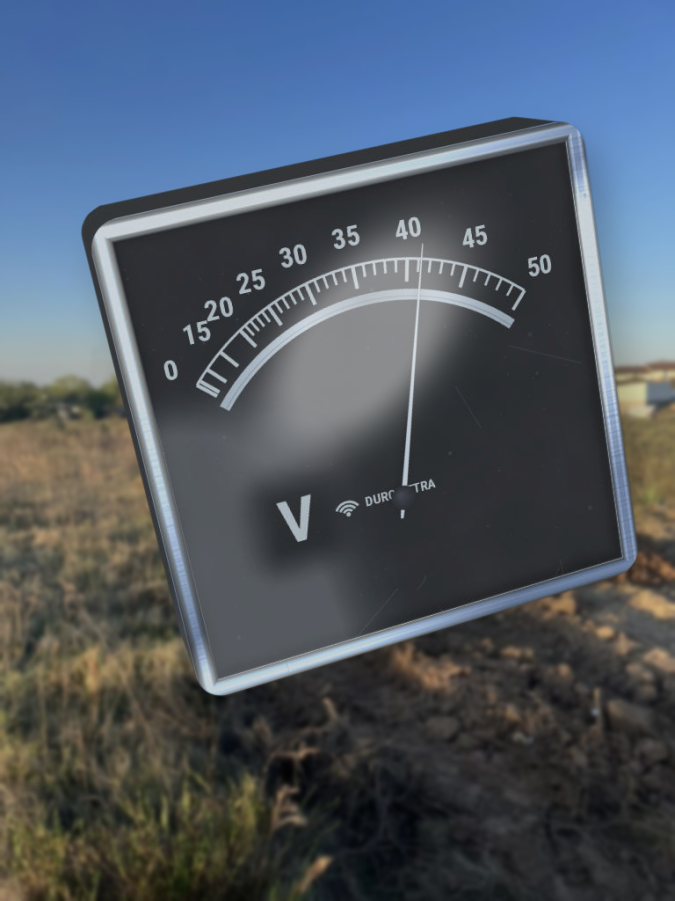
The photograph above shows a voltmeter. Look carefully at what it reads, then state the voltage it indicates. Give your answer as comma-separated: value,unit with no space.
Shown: 41,V
